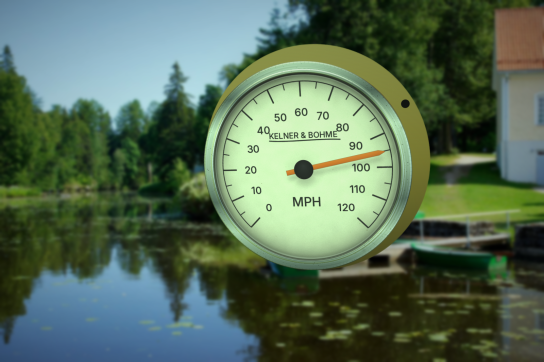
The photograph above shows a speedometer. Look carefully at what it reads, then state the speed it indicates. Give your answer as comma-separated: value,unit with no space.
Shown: 95,mph
